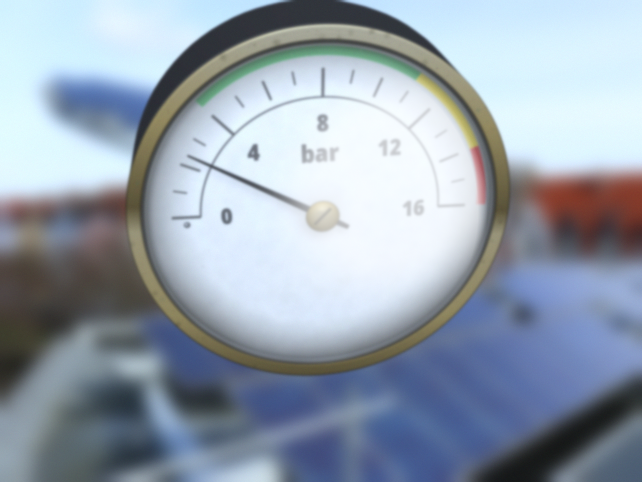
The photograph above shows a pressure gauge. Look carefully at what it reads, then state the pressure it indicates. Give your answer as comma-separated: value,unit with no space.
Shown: 2.5,bar
